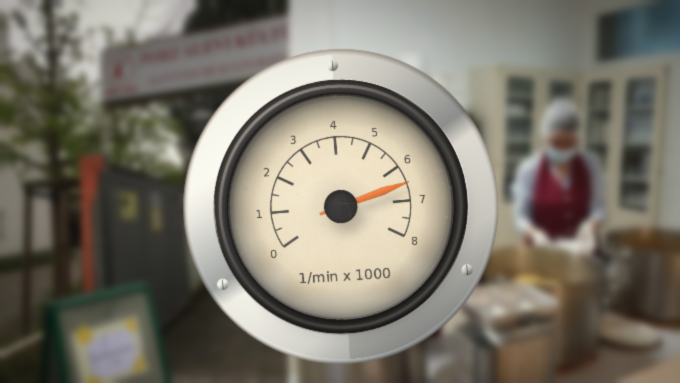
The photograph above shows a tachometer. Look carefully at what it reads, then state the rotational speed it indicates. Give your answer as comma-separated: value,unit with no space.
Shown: 6500,rpm
